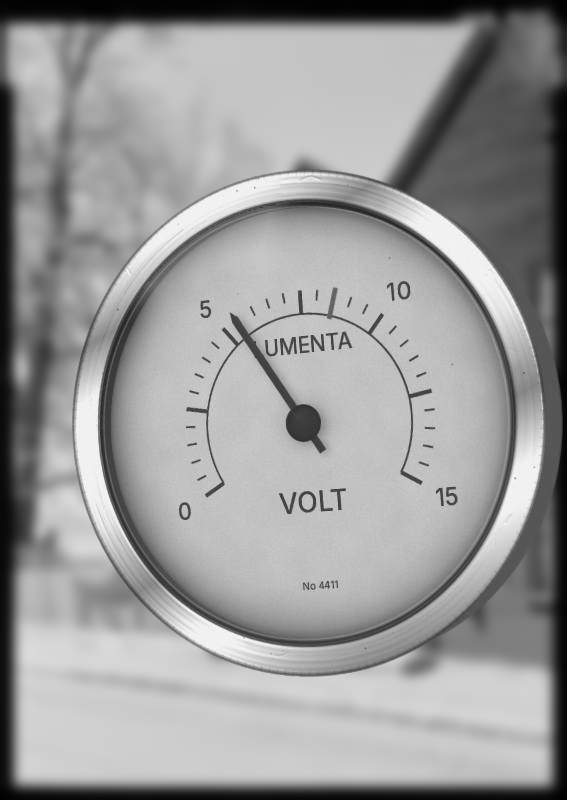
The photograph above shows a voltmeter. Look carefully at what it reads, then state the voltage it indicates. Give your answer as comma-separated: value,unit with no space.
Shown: 5.5,V
